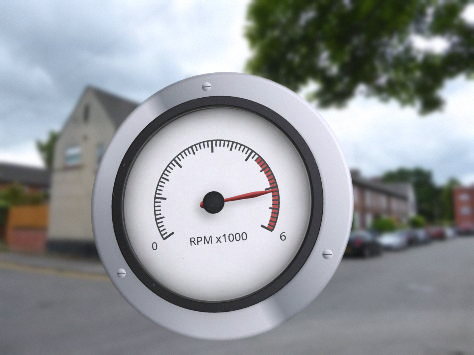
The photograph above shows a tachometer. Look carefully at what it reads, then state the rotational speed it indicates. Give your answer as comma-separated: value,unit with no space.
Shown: 5100,rpm
